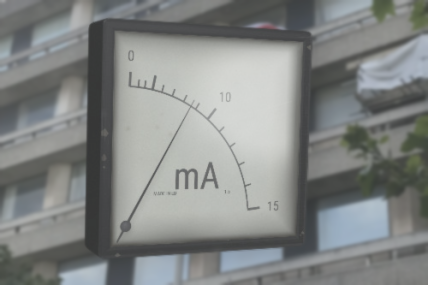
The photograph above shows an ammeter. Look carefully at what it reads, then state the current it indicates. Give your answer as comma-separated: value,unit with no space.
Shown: 8.5,mA
